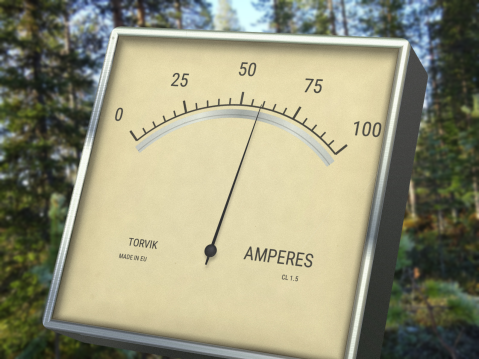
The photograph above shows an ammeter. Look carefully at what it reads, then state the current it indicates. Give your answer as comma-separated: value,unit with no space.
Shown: 60,A
